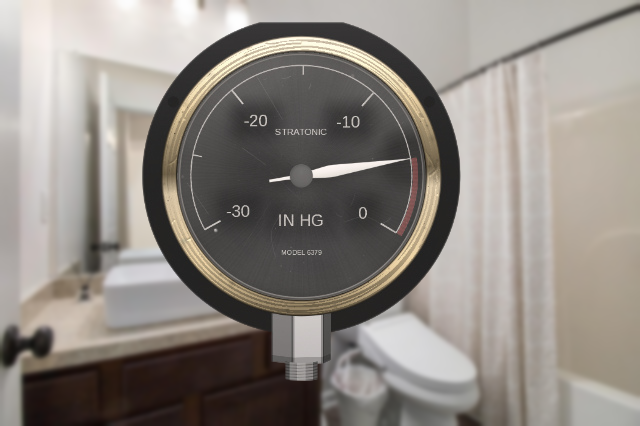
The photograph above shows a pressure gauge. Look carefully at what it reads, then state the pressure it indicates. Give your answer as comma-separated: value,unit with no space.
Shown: -5,inHg
